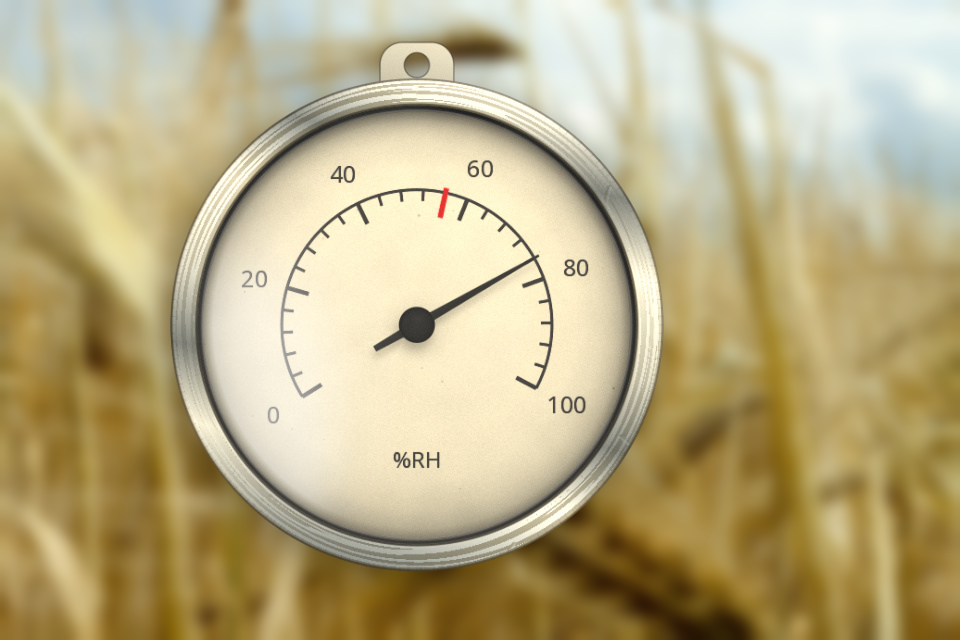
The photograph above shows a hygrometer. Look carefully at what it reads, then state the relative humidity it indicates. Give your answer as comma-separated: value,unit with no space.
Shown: 76,%
